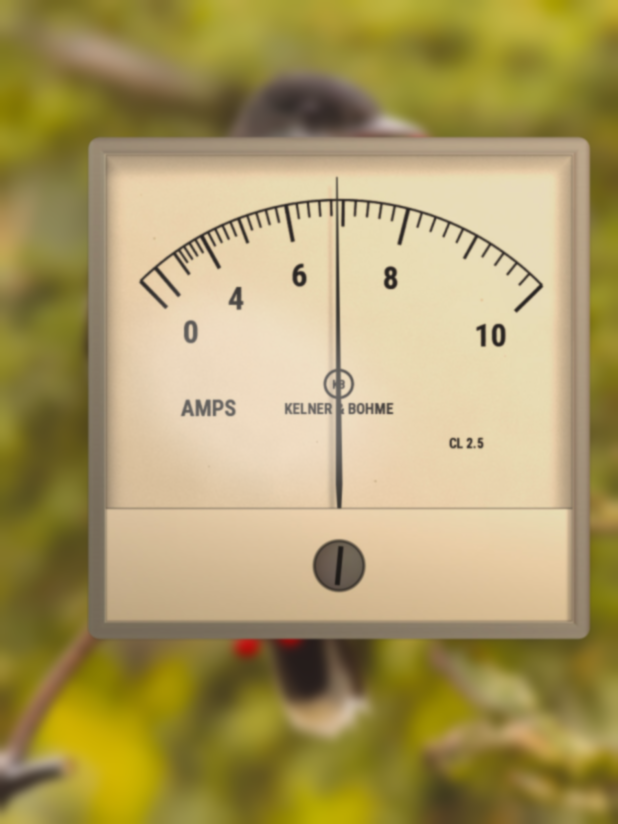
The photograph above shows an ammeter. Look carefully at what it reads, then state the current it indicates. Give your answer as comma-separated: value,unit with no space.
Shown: 6.9,A
